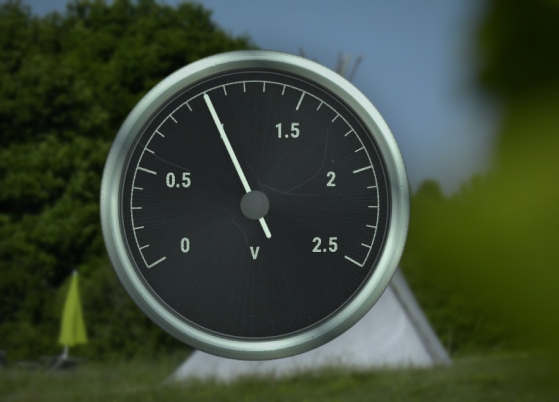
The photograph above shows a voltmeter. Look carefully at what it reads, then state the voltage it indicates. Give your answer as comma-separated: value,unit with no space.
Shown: 1,V
